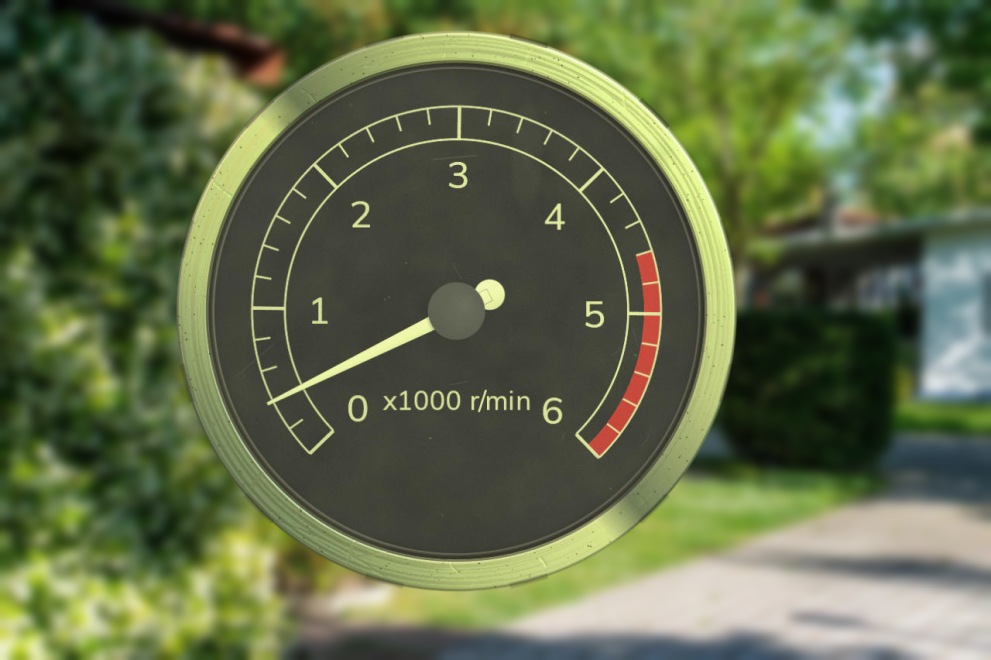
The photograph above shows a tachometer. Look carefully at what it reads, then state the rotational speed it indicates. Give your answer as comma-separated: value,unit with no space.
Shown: 400,rpm
